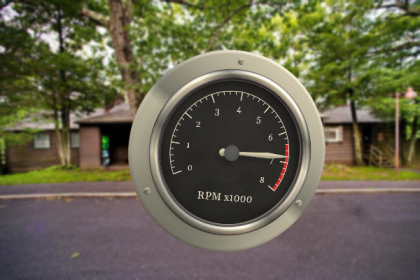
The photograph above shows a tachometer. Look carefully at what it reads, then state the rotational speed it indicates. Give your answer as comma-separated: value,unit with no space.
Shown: 6800,rpm
